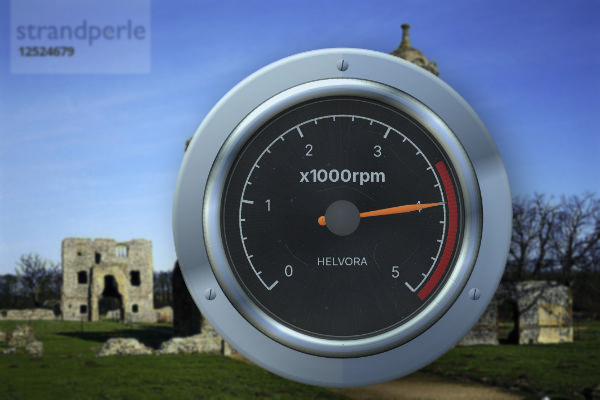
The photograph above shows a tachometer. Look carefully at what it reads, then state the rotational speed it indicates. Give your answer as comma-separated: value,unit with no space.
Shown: 4000,rpm
